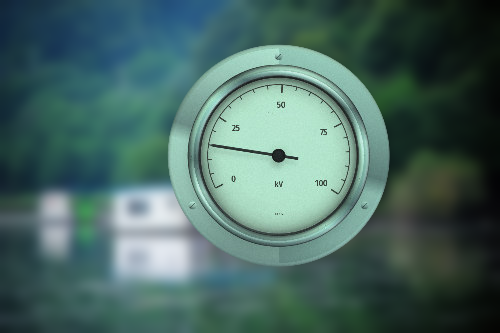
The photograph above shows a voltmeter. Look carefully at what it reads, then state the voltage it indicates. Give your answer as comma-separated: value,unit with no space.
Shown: 15,kV
